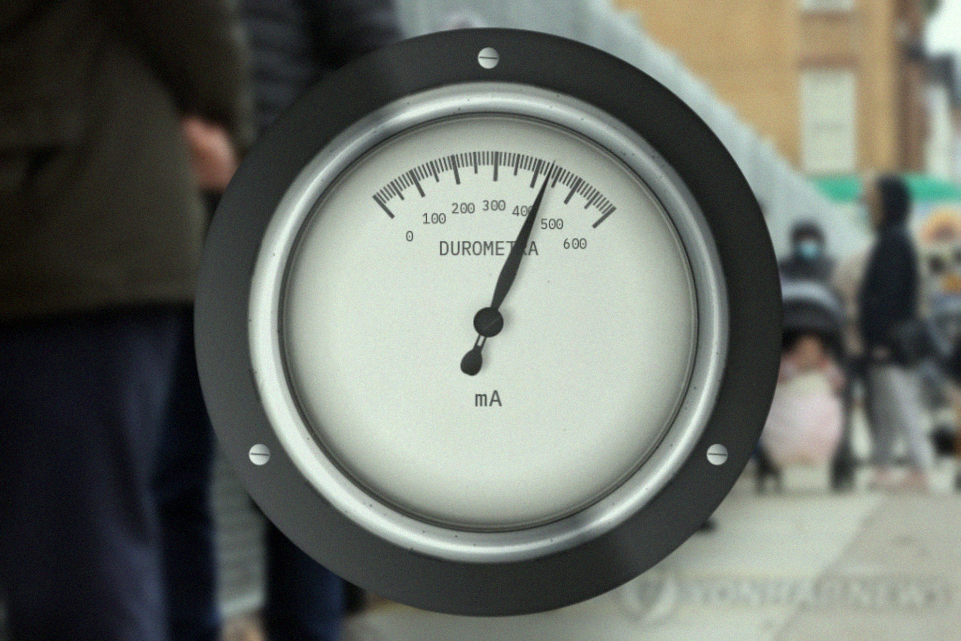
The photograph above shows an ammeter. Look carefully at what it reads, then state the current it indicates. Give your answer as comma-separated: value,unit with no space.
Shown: 430,mA
